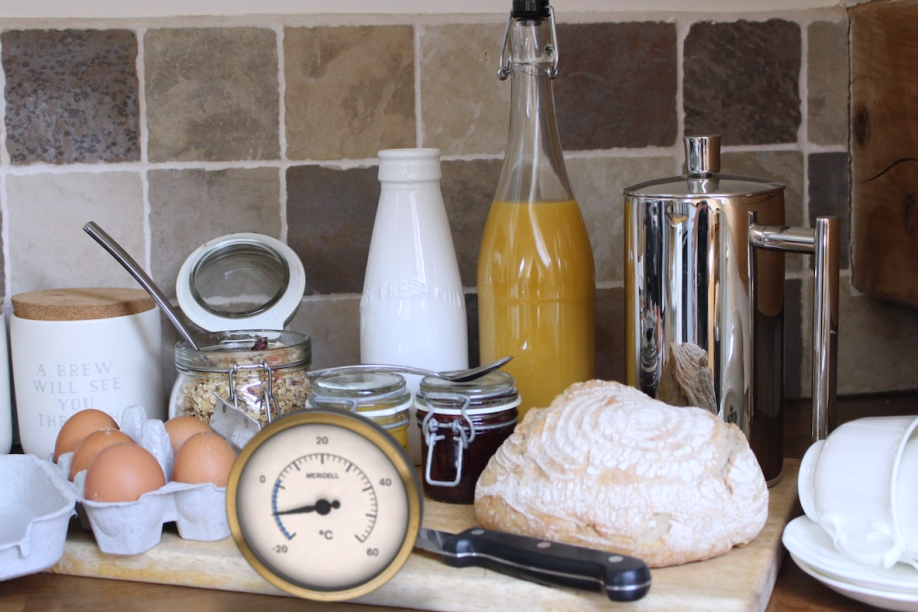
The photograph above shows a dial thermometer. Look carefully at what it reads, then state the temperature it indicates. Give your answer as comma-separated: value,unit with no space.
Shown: -10,°C
